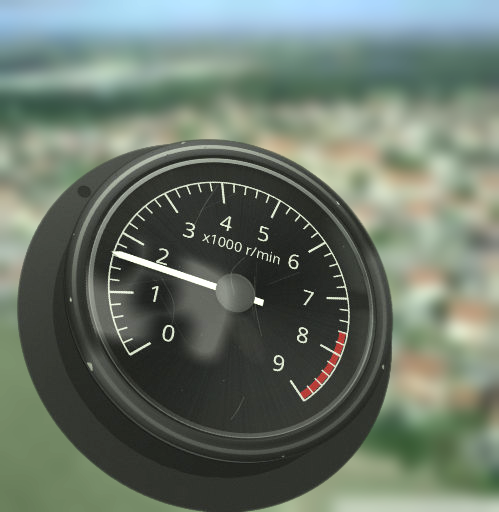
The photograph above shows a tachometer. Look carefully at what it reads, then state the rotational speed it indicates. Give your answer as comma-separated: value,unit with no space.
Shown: 1600,rpm
